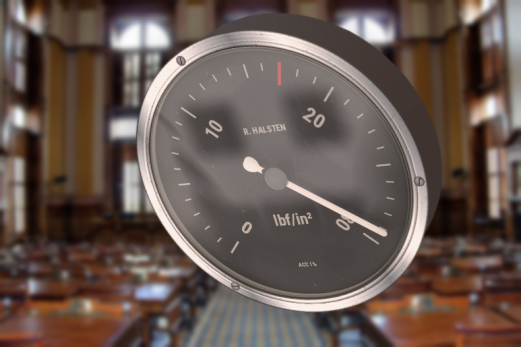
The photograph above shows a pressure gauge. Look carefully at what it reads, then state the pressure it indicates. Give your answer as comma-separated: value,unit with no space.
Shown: 29,psi
